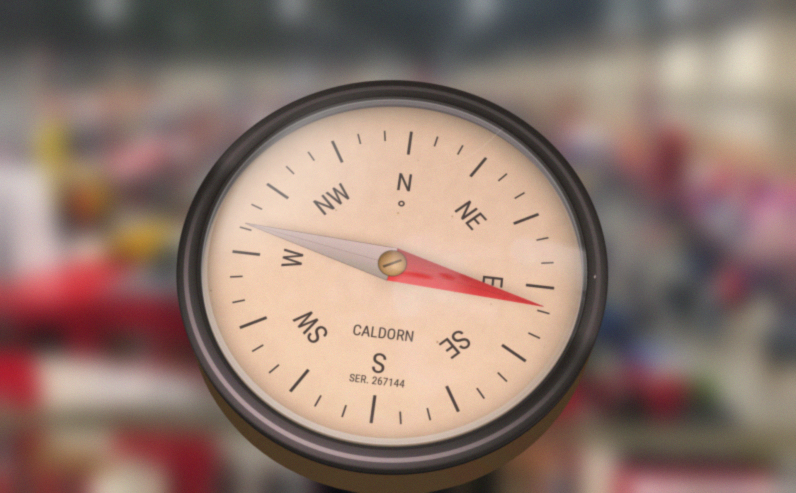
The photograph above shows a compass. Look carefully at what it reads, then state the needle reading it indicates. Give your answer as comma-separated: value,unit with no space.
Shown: 100,°
